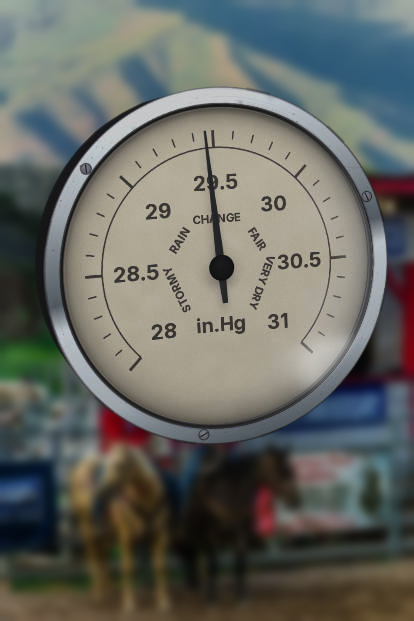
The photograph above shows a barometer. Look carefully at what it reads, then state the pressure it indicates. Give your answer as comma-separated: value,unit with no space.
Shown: 29.45,inHg
